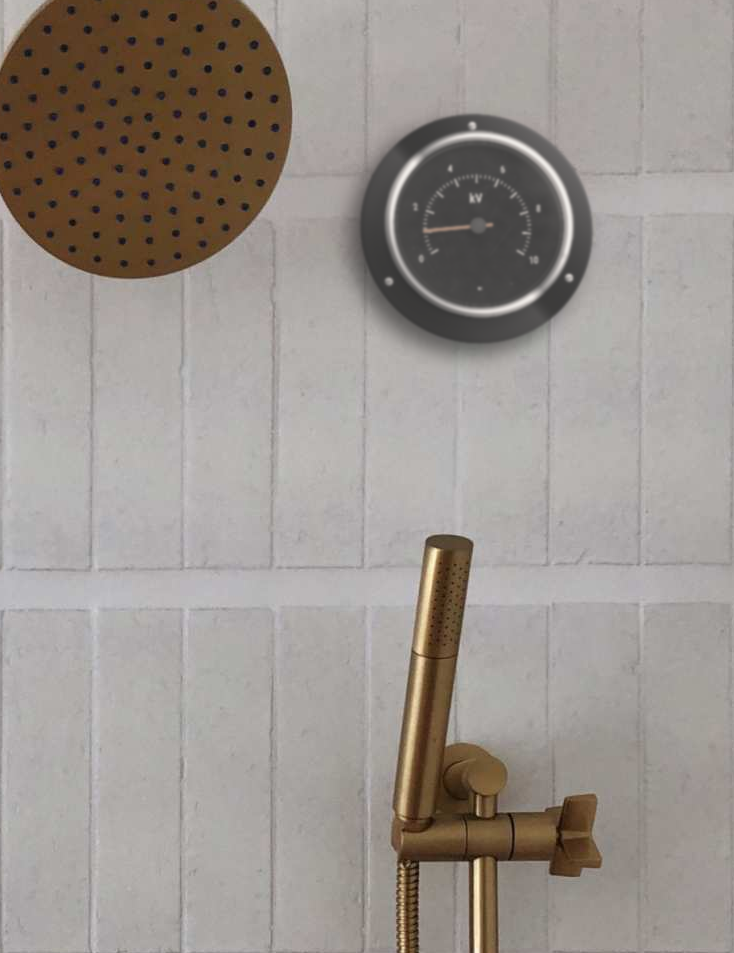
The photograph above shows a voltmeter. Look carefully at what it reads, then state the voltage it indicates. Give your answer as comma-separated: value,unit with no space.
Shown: 1,kV
